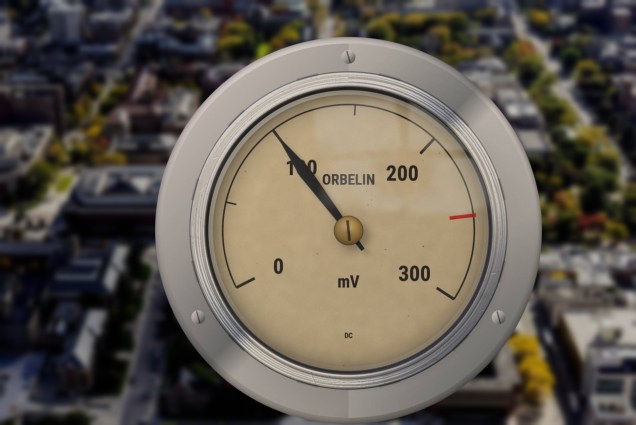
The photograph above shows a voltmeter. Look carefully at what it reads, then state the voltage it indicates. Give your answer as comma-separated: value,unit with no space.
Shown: 100,mV
